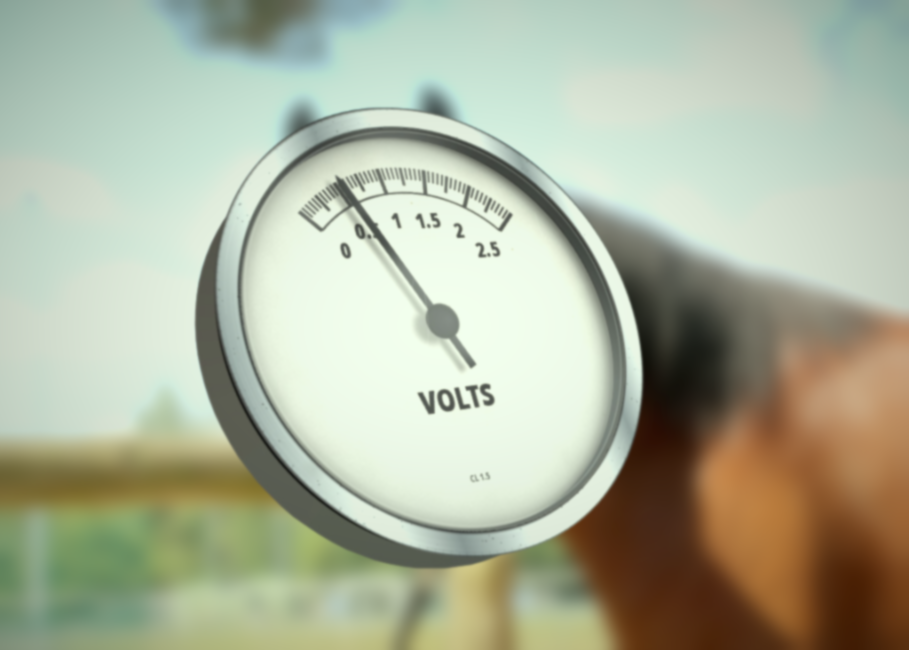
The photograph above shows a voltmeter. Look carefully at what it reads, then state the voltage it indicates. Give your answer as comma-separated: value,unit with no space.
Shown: 0.5,V
